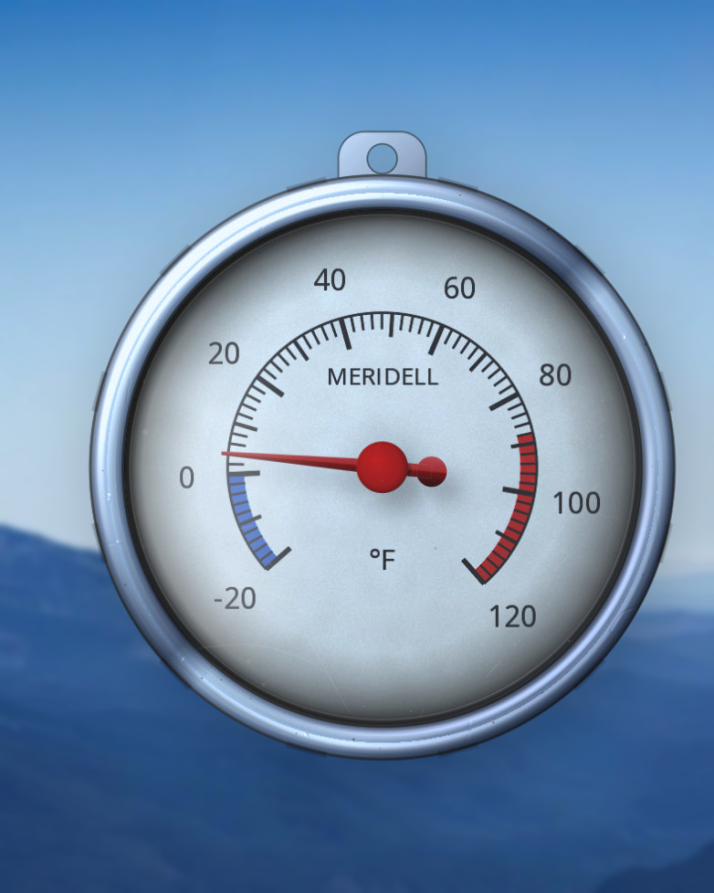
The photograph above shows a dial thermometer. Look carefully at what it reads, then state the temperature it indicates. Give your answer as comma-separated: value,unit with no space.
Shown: 4,°F
